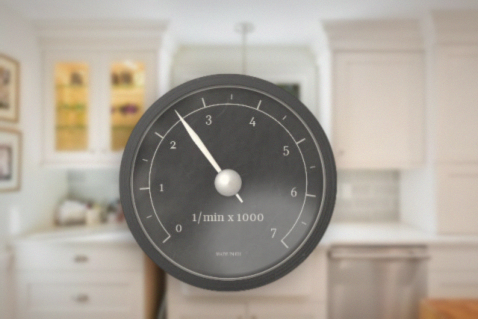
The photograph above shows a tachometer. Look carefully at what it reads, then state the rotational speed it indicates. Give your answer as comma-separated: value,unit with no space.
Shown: 2500,rpm
